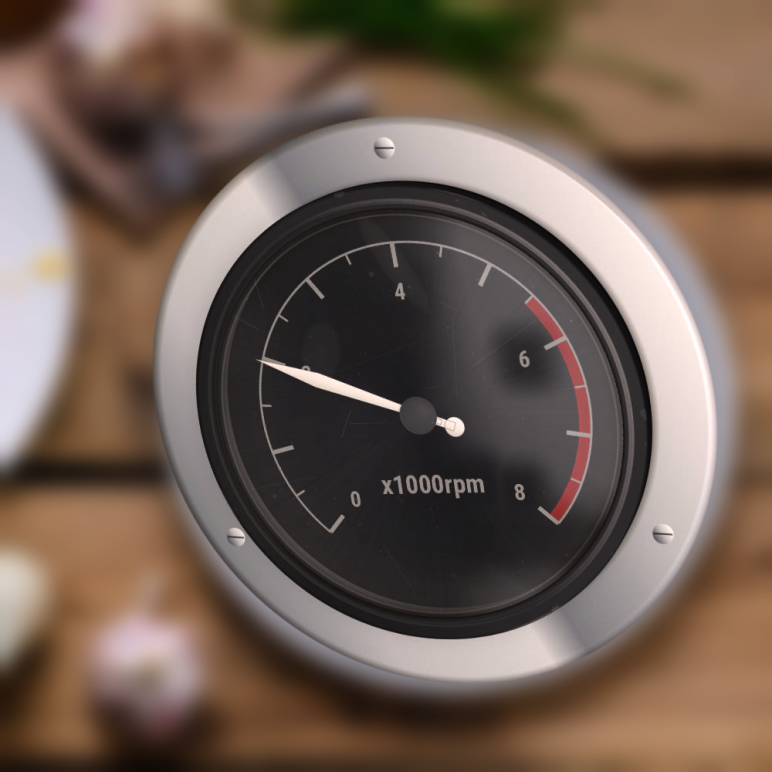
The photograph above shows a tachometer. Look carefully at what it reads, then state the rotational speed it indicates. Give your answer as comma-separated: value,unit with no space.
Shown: 2000,rpm
